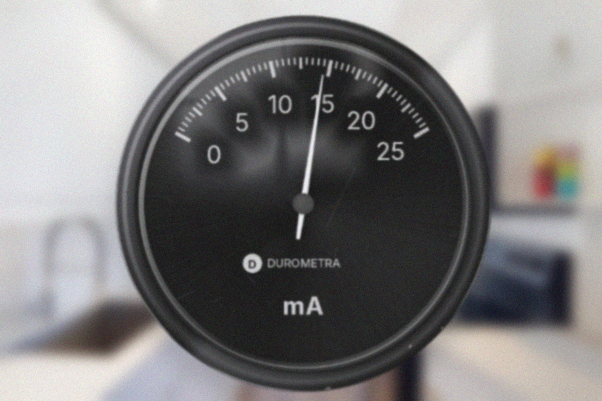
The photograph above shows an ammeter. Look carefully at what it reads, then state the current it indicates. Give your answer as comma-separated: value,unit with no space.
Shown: 14.5,mA
